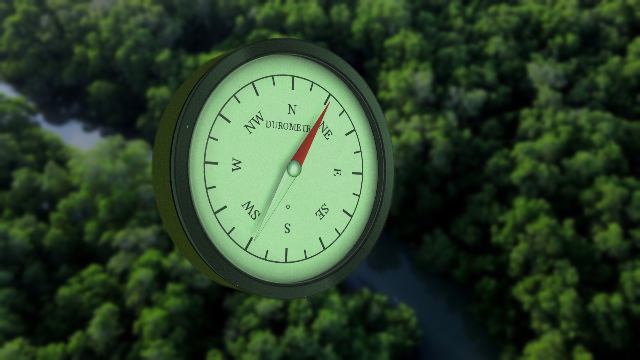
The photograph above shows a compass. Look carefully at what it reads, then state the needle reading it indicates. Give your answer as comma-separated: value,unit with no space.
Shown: 30,°
